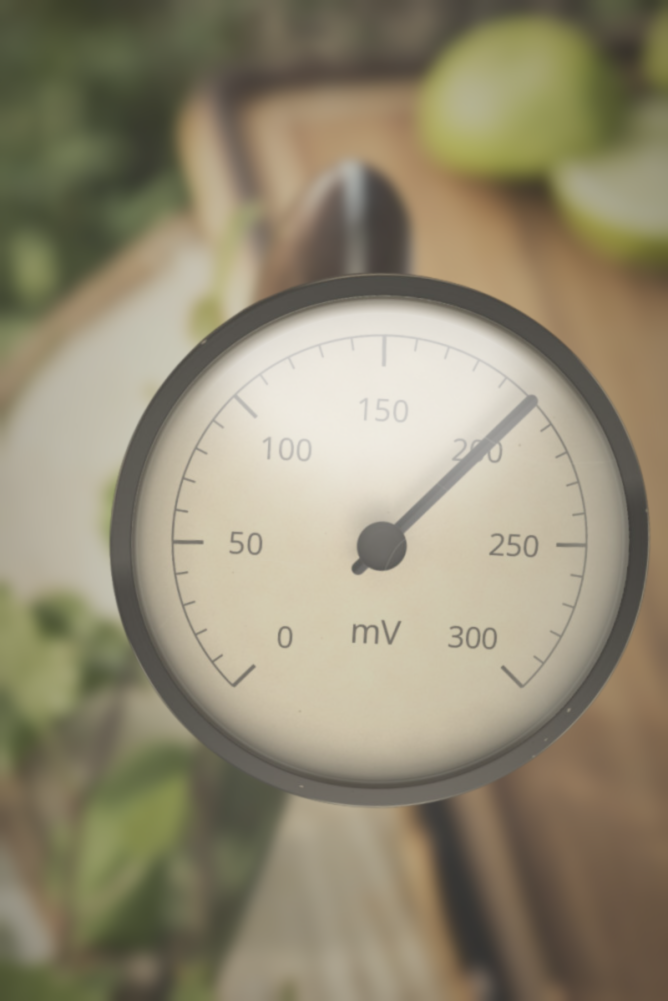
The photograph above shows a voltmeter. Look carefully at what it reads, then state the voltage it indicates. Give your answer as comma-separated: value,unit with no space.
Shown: 200,mV
